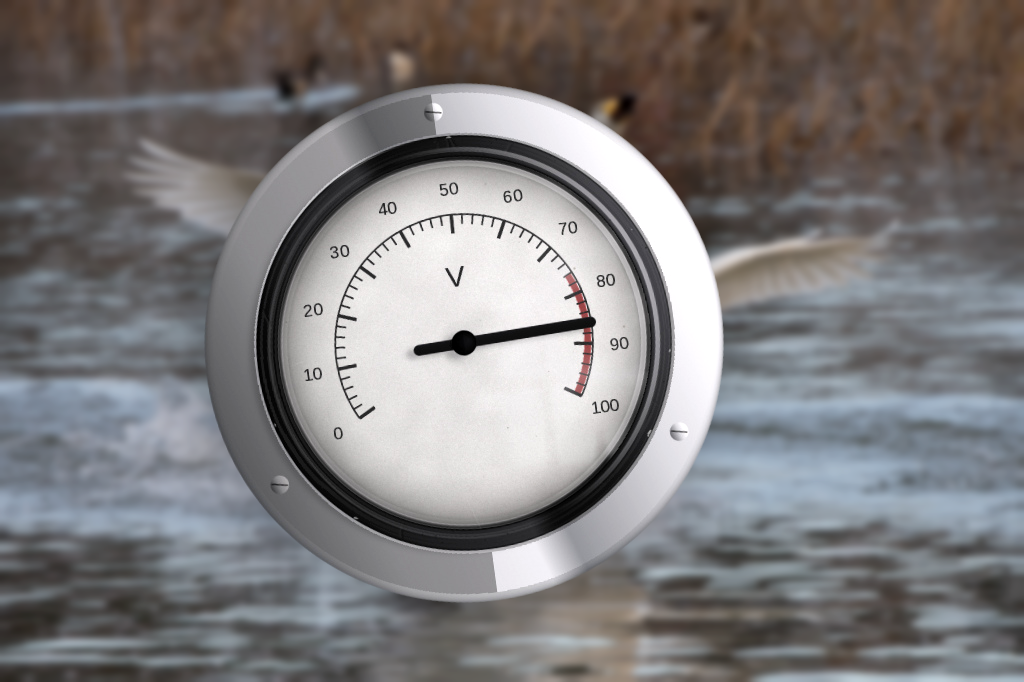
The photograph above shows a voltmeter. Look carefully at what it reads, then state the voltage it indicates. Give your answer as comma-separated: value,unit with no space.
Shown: 86,V
